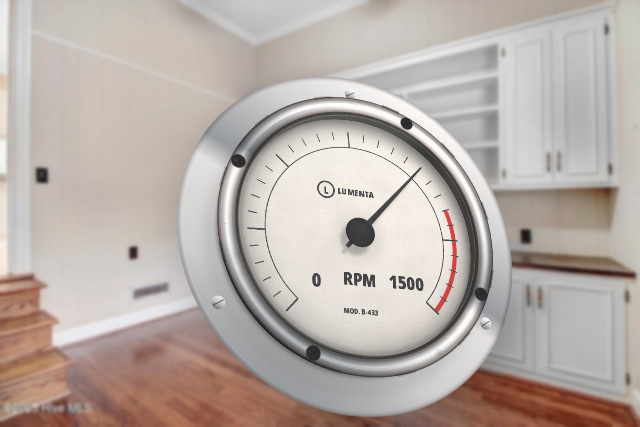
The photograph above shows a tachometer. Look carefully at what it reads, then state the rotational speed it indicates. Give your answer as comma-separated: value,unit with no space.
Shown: 1000,rpm
